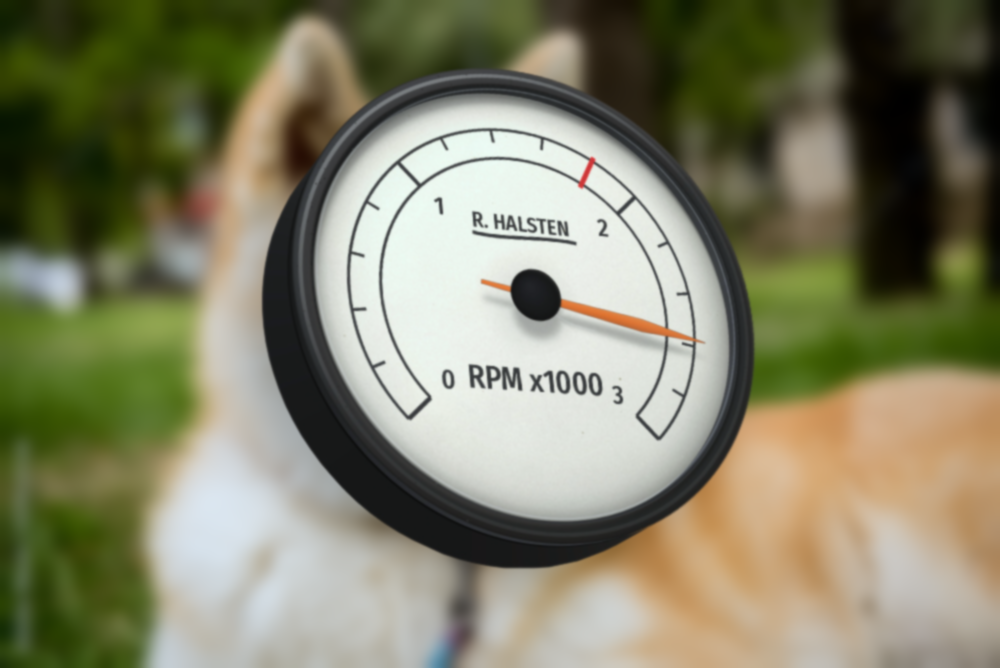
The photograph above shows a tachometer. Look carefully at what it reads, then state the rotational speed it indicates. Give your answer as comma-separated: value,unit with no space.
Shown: 2600,rpm
